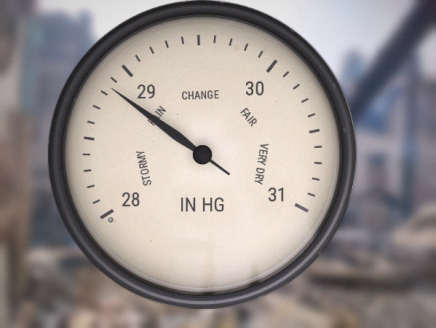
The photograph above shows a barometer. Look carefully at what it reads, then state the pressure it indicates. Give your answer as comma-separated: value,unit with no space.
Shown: 28.85,inHg
